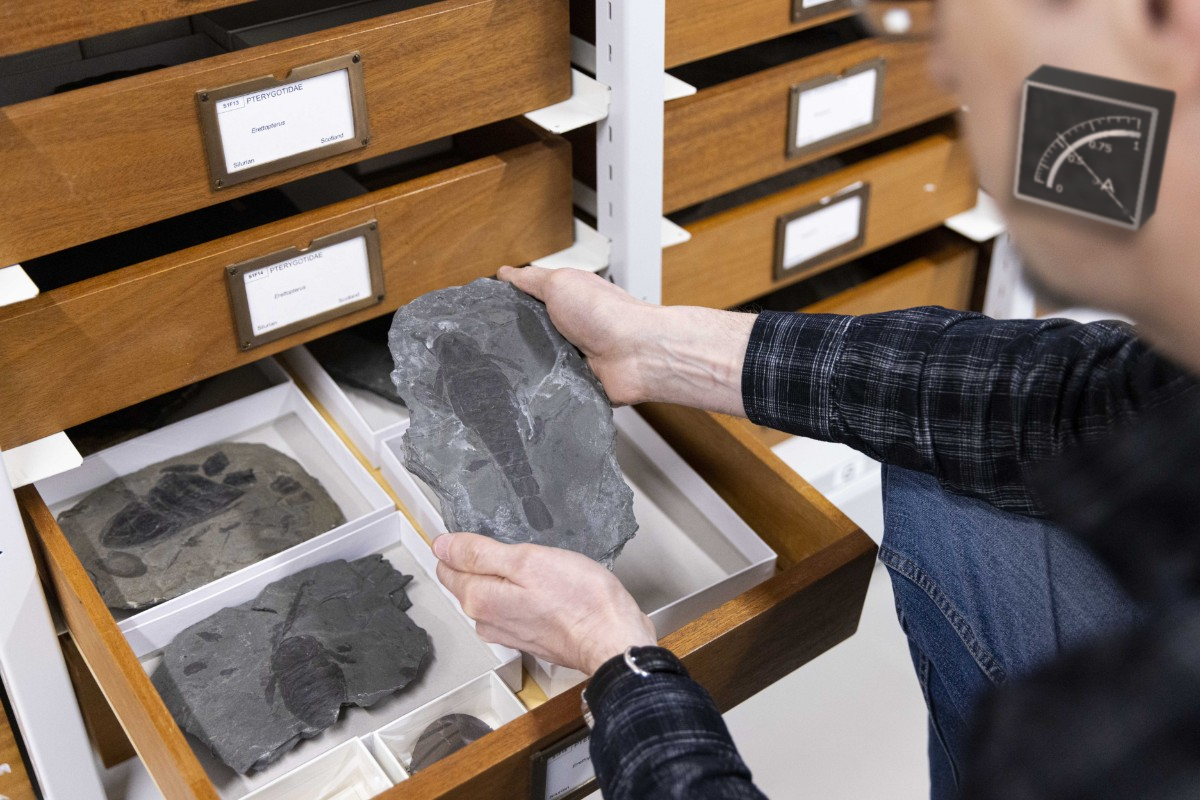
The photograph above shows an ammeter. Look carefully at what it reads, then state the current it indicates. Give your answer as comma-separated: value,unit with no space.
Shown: 0.55,A
